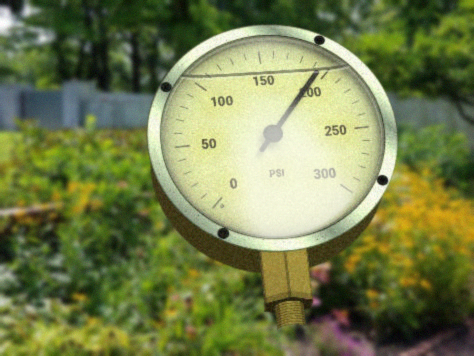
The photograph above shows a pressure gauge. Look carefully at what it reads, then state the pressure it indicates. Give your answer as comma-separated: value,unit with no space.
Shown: 195,psi
